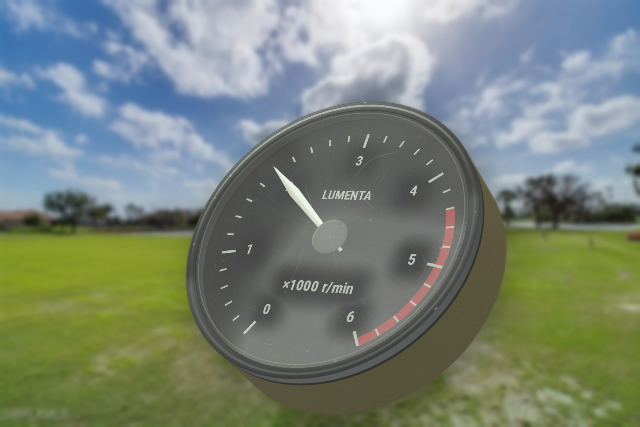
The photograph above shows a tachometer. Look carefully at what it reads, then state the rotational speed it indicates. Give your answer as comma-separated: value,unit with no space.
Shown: 2000,rpm
